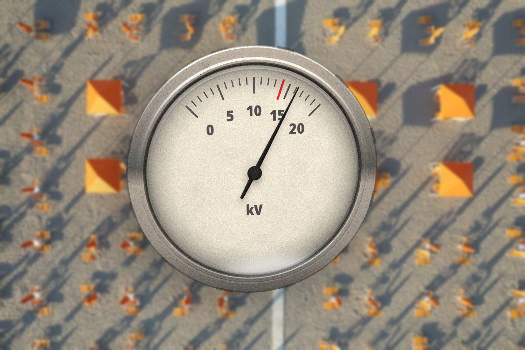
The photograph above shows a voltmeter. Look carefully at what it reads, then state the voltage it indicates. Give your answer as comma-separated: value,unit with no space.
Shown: 16,kV
